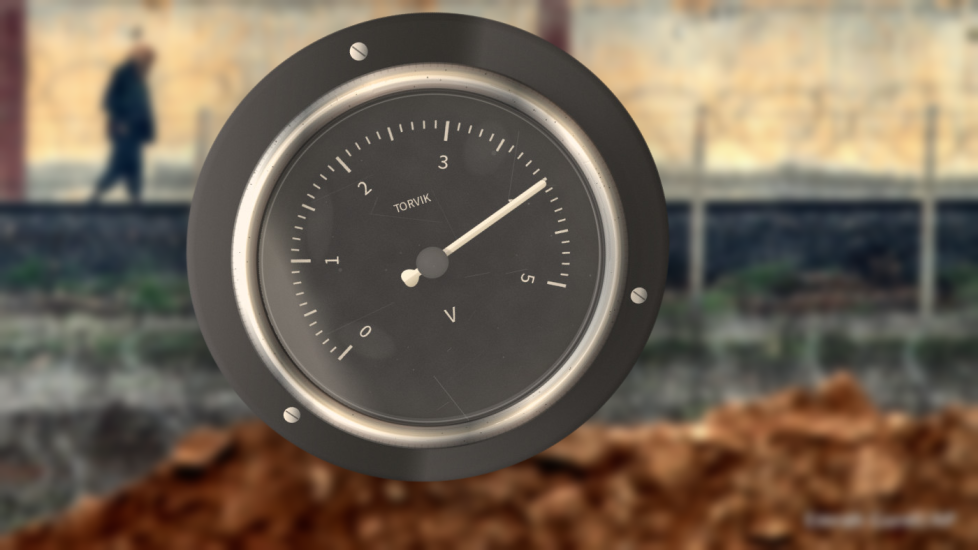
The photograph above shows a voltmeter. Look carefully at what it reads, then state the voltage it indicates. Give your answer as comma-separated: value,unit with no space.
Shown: 4,V
